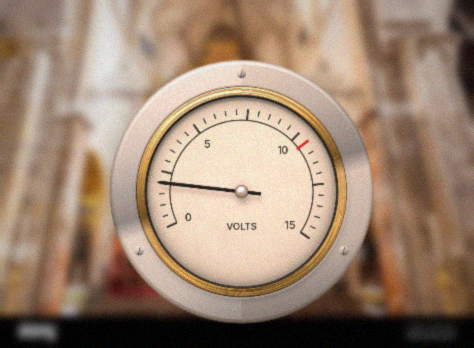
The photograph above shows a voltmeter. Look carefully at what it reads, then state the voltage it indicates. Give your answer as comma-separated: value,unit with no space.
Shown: 2,V
